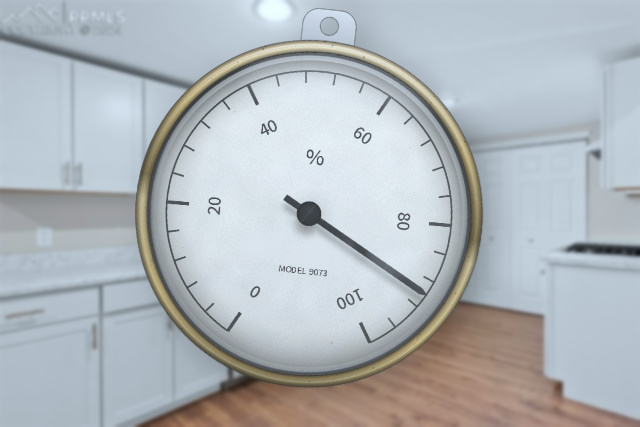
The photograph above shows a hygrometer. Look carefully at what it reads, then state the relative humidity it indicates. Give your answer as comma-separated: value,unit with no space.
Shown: 90,%
